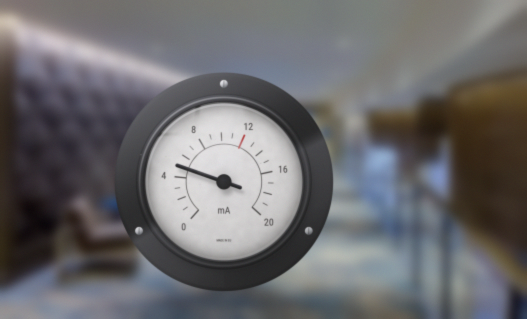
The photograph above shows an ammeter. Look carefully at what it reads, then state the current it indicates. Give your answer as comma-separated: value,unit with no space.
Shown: 5,mA
